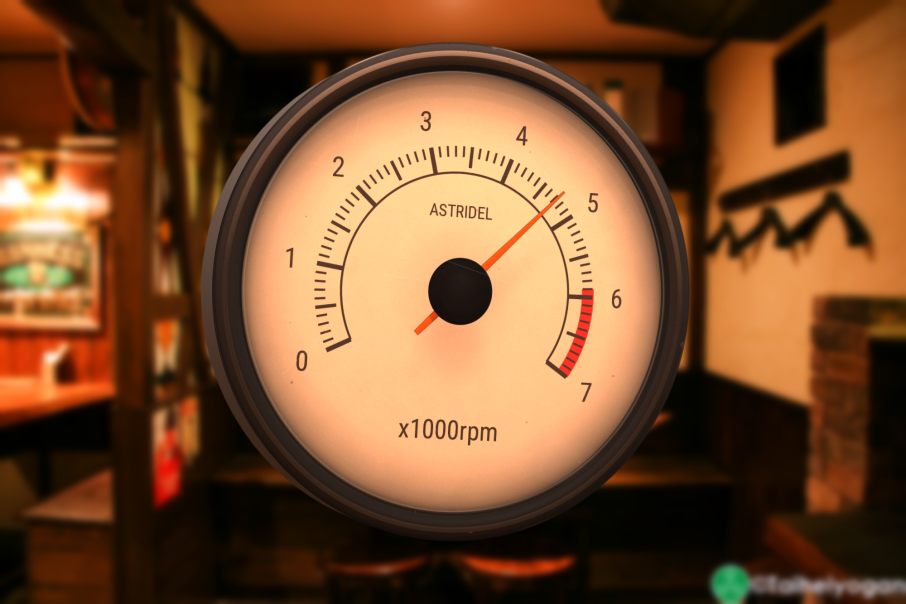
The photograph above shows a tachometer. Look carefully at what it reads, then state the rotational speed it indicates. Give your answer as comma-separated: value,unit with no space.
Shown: 4700,rpm
